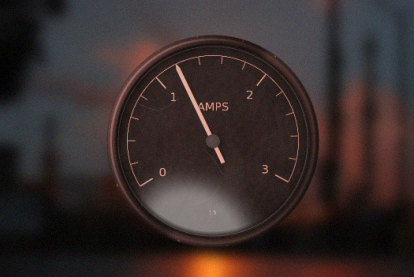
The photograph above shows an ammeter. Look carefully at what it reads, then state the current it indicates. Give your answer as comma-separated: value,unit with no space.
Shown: 1.2,A
